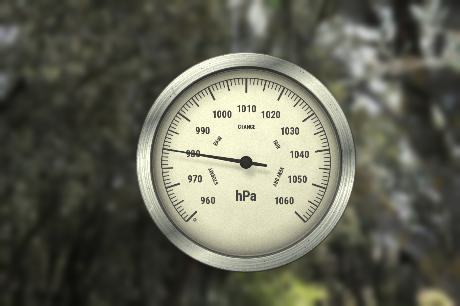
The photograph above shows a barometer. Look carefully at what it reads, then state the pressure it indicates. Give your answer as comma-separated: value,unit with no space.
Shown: 980,hPa
